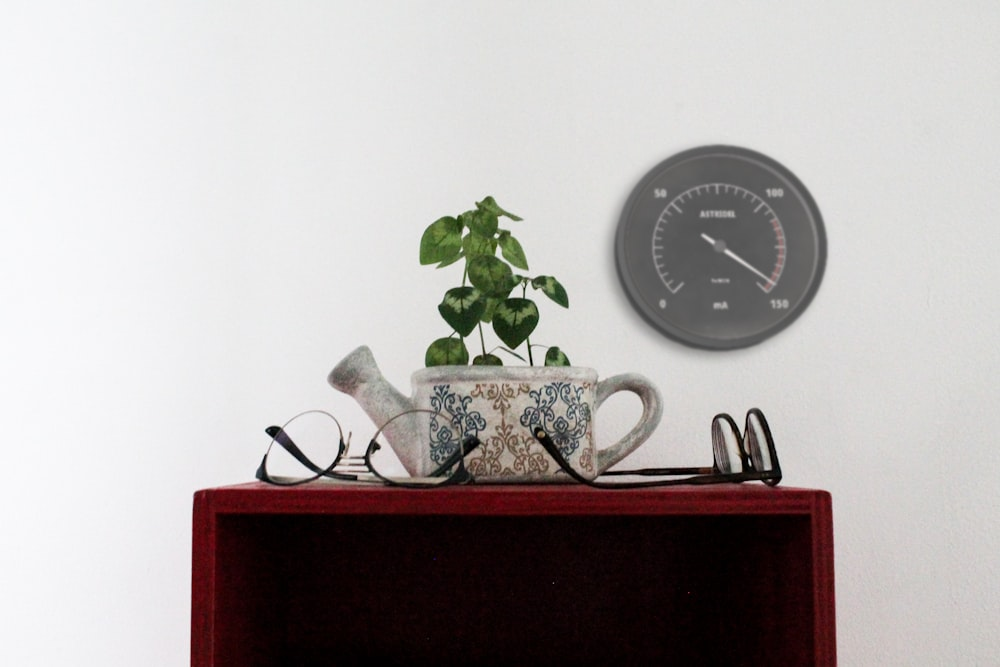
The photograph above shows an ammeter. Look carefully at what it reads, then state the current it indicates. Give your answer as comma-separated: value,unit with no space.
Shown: 145,mA
